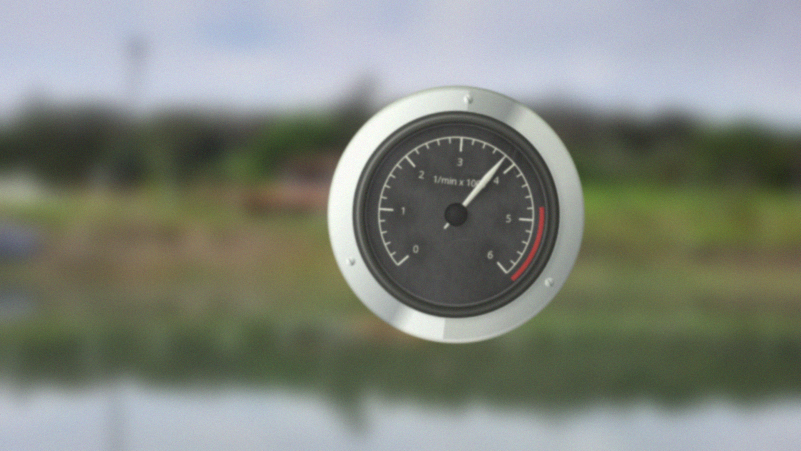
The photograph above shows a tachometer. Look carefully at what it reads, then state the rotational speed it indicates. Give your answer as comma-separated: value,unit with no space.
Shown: 3800,rpm
